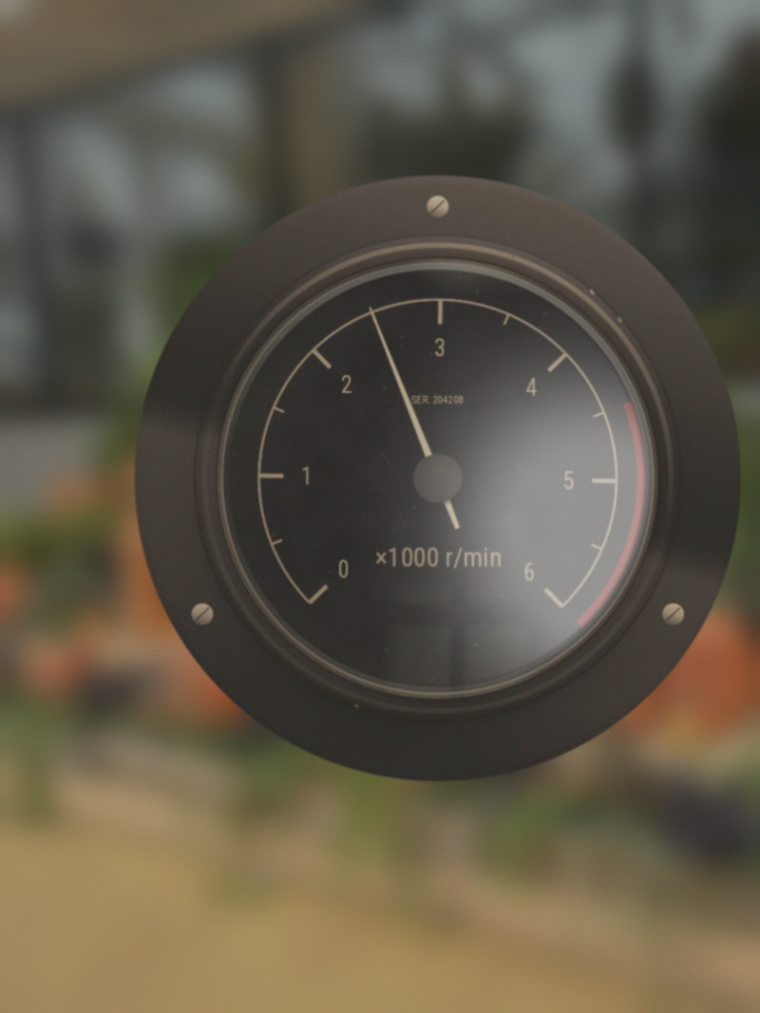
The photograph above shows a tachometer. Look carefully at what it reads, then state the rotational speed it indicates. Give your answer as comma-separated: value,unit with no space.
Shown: 2500,rpm
